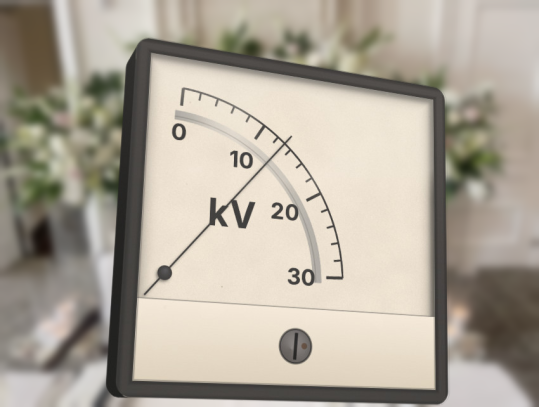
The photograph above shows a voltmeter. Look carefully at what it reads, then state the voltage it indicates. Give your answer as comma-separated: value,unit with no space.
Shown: 13,kV
